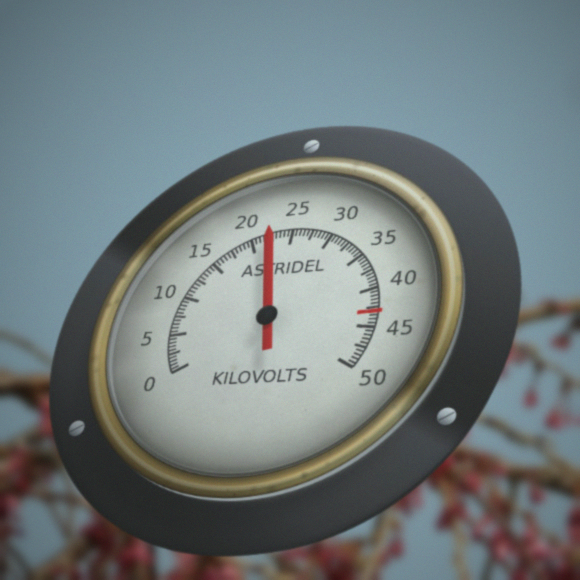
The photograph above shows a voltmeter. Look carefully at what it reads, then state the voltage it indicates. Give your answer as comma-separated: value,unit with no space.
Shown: 22.5,kV
